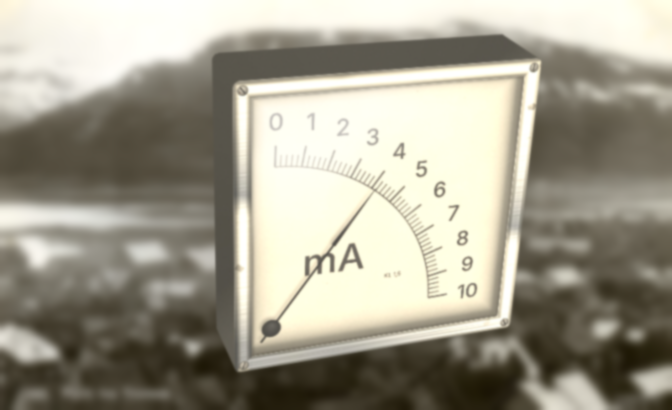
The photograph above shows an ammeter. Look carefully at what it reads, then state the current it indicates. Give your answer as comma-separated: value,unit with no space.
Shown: 4,mA
